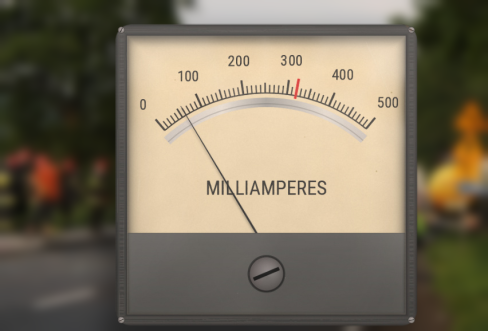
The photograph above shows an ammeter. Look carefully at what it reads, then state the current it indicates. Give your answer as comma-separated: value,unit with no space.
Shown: 60,mA
